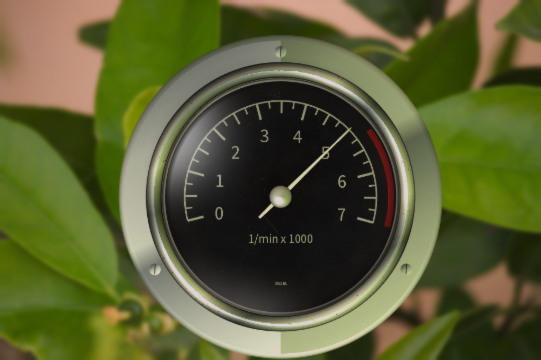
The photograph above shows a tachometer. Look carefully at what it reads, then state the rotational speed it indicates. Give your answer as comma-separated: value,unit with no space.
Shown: 5000,rpm
